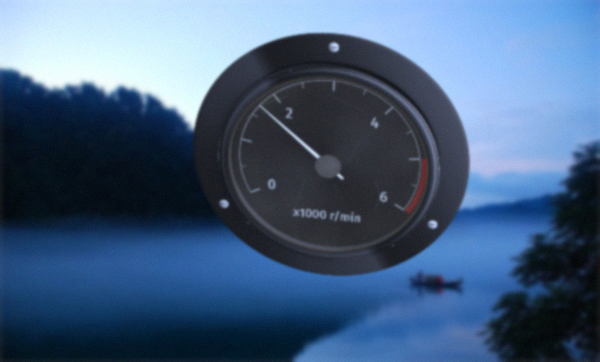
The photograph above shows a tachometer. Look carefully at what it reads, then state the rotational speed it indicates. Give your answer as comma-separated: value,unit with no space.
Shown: 1750,rpm
